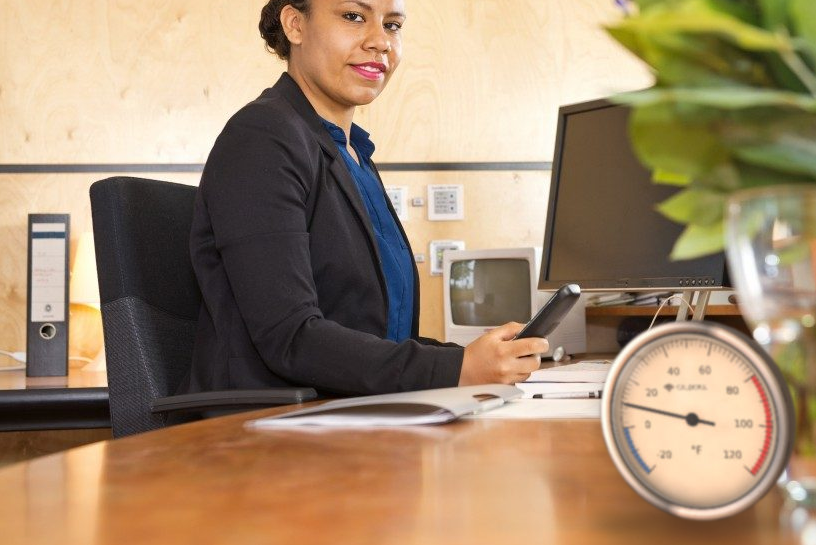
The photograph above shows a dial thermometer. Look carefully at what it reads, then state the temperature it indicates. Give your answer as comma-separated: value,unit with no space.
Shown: 10,°F
